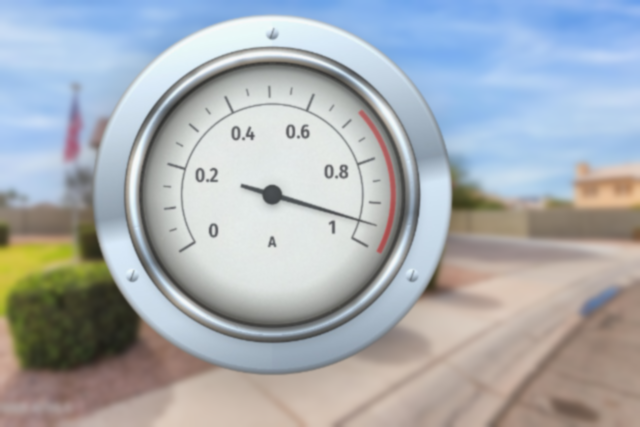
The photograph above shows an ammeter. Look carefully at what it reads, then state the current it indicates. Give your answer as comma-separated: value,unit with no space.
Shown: 0.95,A
